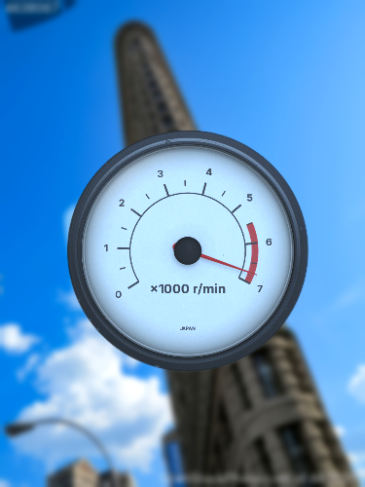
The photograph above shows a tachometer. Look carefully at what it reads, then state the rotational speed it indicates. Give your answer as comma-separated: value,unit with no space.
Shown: 6750,rpm
